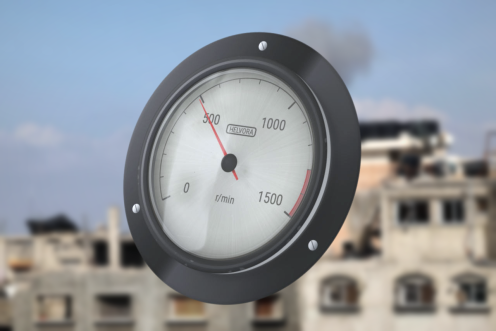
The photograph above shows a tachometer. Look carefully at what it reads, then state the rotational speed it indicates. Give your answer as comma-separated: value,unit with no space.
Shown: 500,rpm
